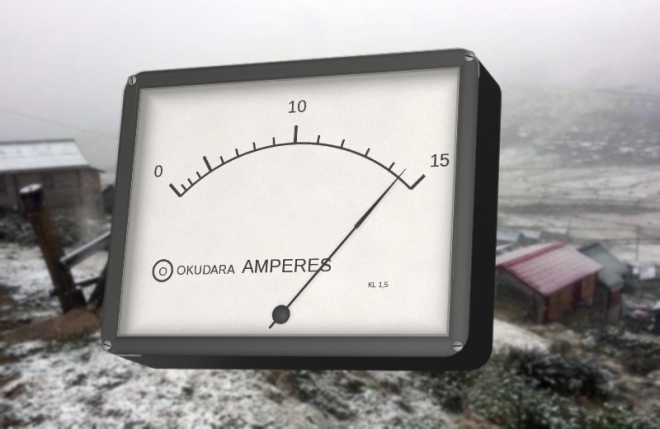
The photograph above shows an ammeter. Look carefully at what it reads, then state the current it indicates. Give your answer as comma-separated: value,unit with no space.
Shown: 14.5,A
